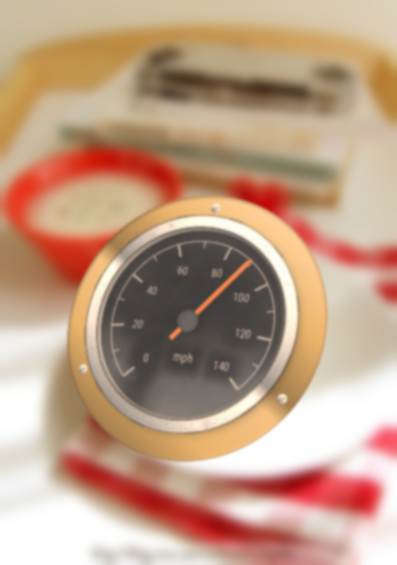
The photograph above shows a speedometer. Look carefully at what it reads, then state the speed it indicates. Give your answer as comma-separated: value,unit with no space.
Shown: 90,mph
